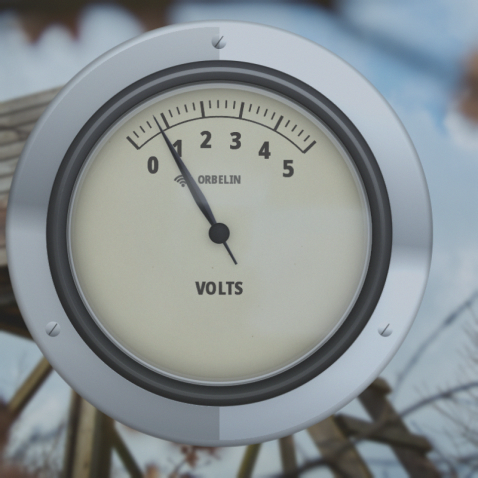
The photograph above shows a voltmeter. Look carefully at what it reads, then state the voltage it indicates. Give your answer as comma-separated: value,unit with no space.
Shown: 0.8,V
